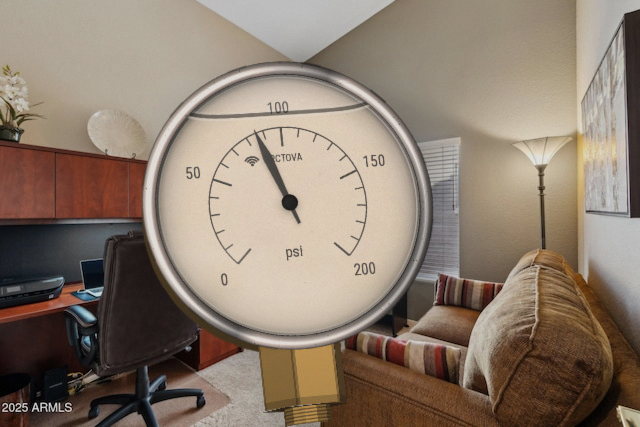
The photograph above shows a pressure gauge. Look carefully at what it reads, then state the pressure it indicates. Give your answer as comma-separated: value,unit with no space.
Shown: 85,psi
